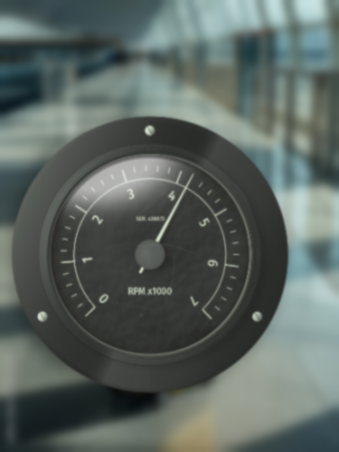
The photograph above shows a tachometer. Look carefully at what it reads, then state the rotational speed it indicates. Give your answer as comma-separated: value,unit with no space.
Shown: 4200,rpm
